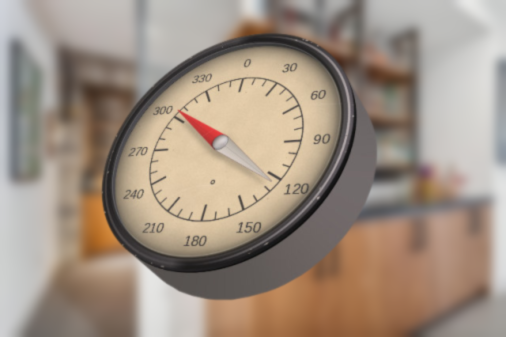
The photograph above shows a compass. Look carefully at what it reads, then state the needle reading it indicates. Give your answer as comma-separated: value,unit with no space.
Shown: 305,°
